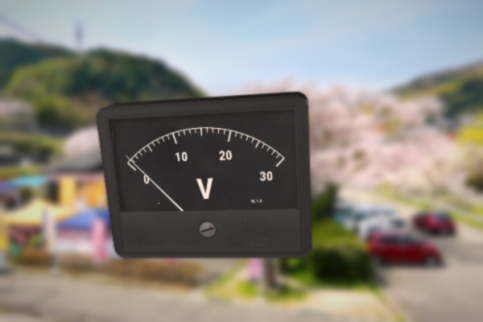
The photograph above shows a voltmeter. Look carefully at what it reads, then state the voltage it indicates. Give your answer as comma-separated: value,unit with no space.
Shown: 1,V
